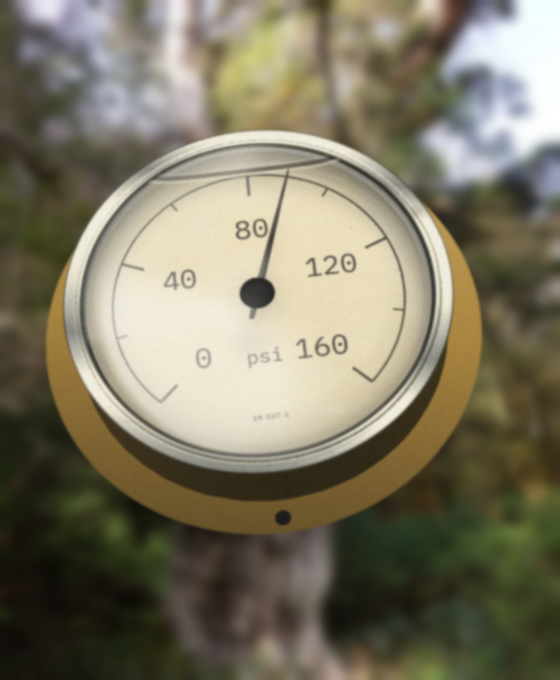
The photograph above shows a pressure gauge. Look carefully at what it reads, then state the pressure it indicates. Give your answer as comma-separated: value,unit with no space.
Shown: 90,psi
